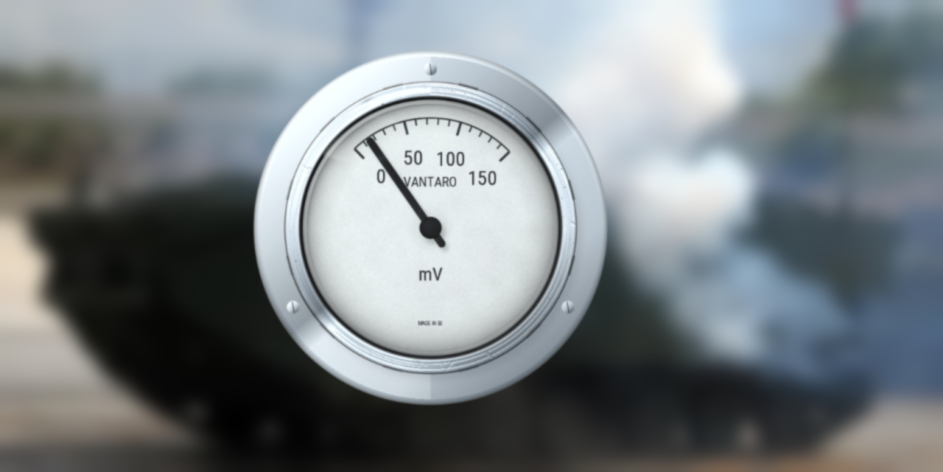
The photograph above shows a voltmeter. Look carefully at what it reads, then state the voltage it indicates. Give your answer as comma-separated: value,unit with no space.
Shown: 15,mV
